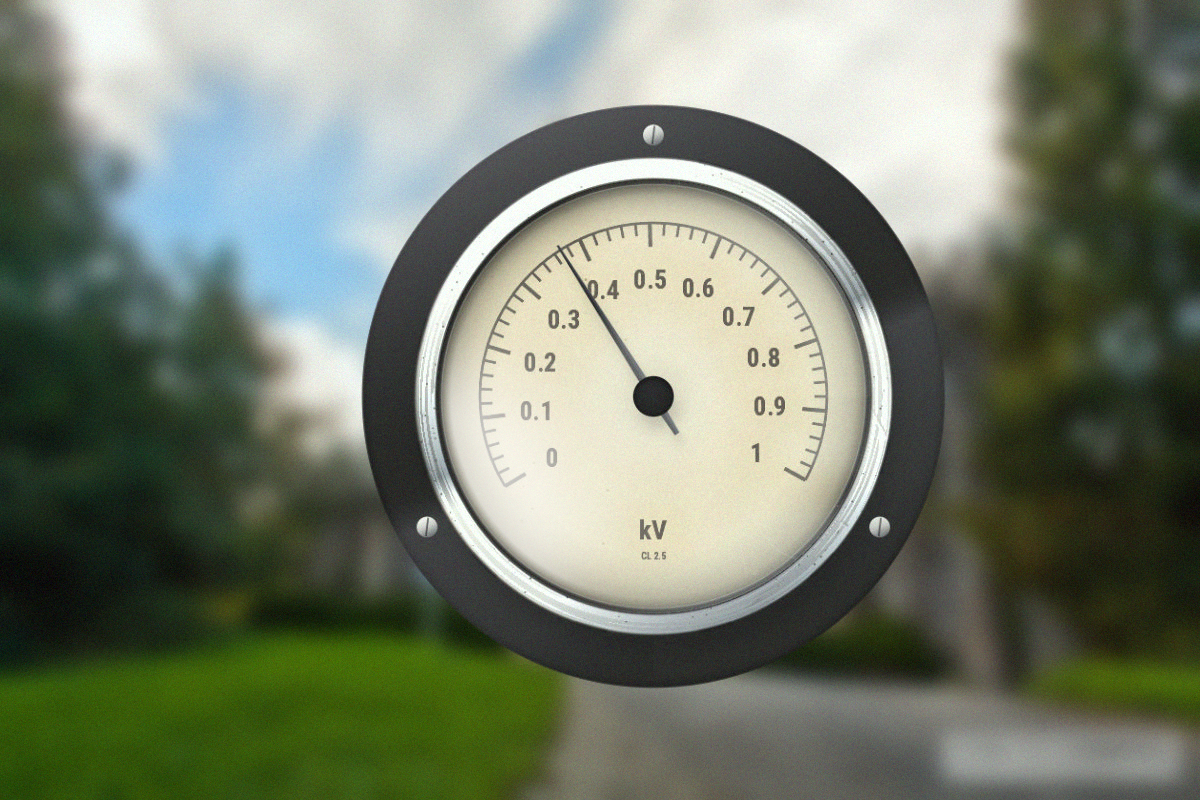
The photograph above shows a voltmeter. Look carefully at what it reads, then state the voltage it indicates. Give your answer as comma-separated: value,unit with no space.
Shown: 0.37,kV
